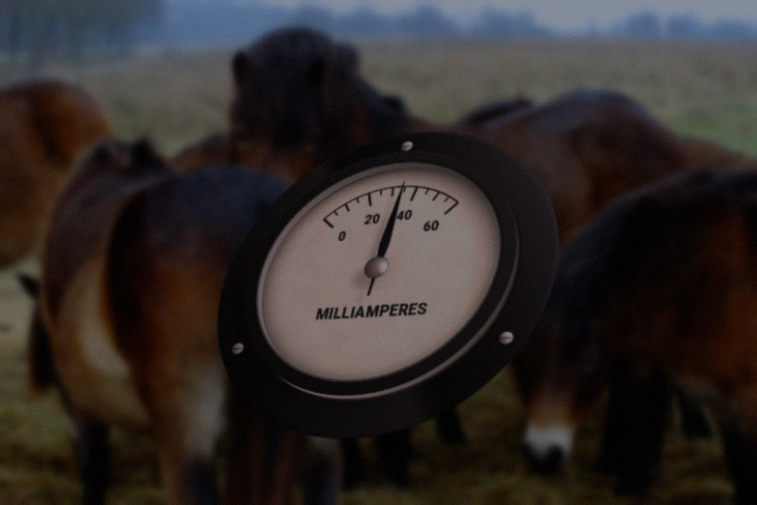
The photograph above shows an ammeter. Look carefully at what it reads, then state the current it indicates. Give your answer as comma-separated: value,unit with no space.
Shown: 35,mA
